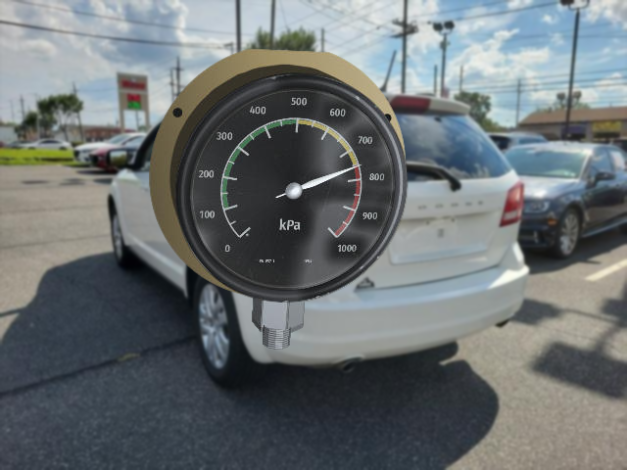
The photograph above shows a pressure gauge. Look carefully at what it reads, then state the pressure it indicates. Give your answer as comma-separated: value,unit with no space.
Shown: 750,kPa
